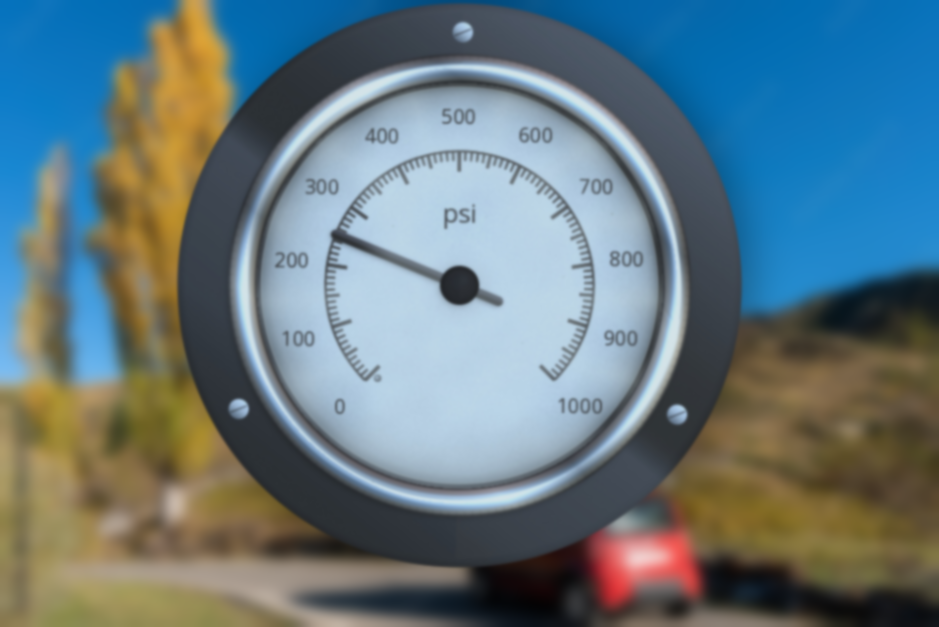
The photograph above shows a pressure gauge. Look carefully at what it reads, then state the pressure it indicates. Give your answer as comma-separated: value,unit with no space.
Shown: 250,psi
